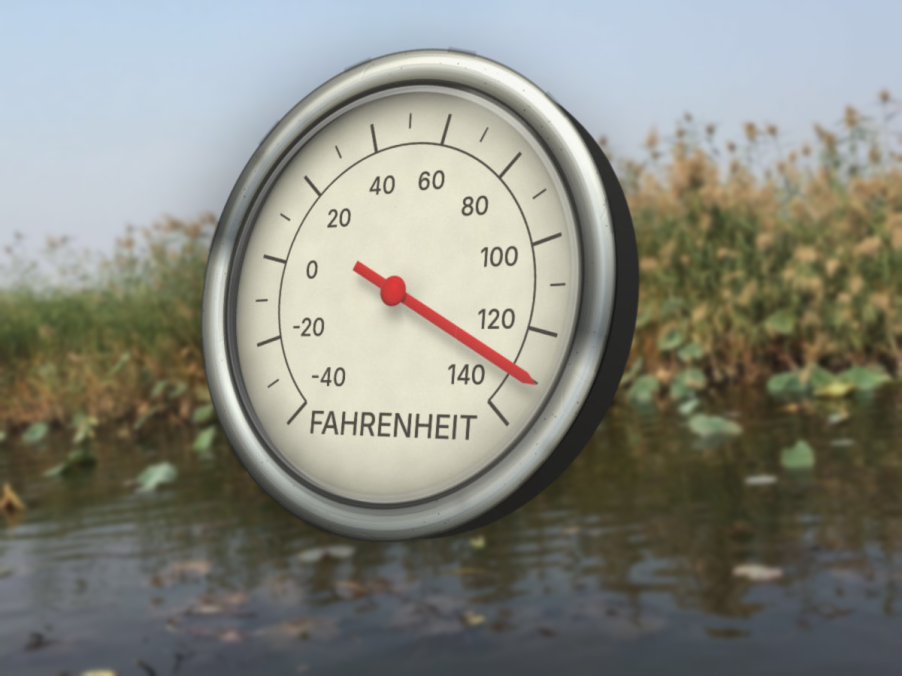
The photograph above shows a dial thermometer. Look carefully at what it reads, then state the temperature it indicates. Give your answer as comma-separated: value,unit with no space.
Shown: 130,°F
